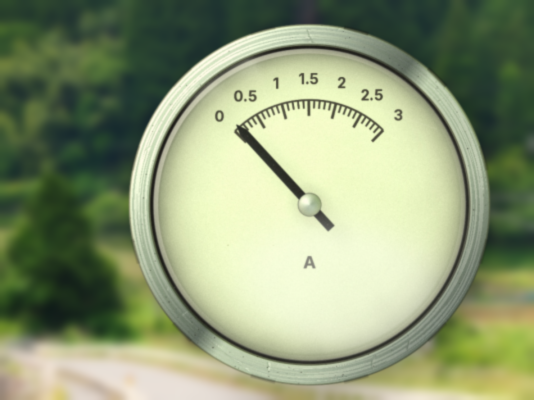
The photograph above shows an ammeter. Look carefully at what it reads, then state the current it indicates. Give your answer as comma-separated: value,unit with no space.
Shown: 0.1,A
